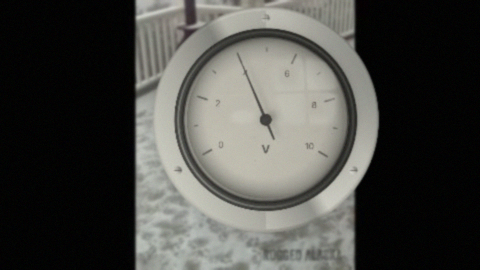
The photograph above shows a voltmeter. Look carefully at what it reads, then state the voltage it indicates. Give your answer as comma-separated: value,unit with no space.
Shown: 4,V
